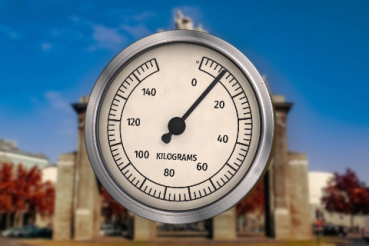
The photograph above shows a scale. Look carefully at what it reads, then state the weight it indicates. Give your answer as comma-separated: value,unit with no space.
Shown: 10,kg
